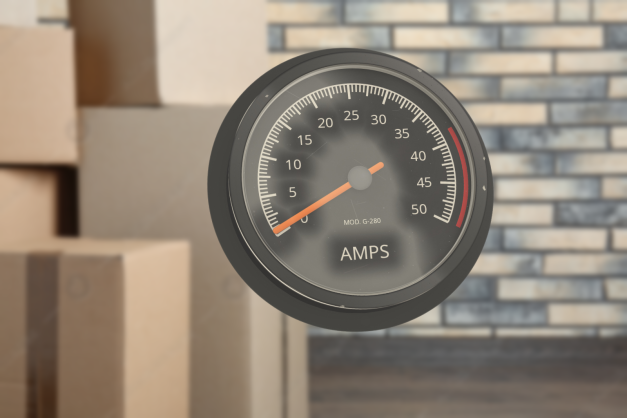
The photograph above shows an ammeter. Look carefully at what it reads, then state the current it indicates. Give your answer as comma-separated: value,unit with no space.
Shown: 0.5,A
